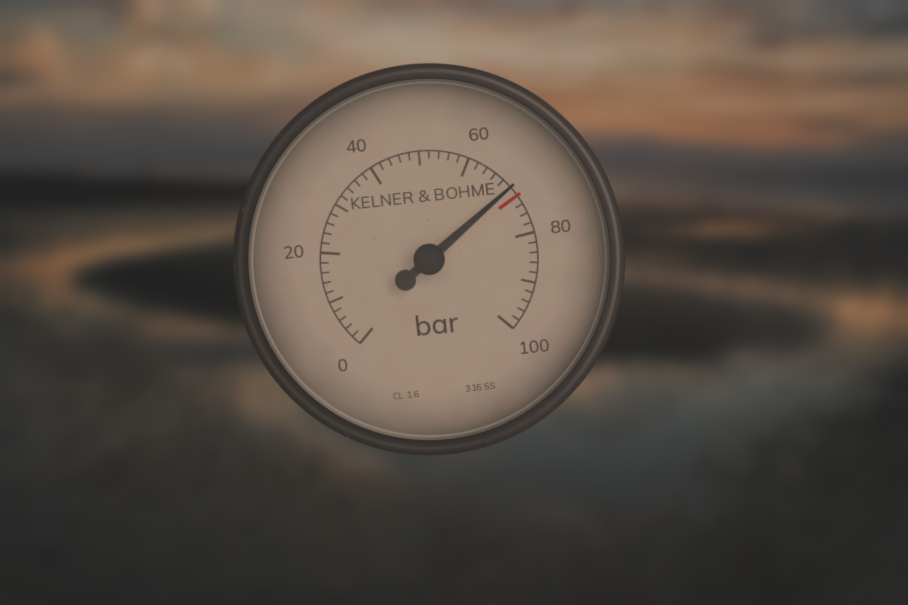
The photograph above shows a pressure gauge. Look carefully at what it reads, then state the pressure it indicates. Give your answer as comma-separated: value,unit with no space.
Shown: 70,bar
